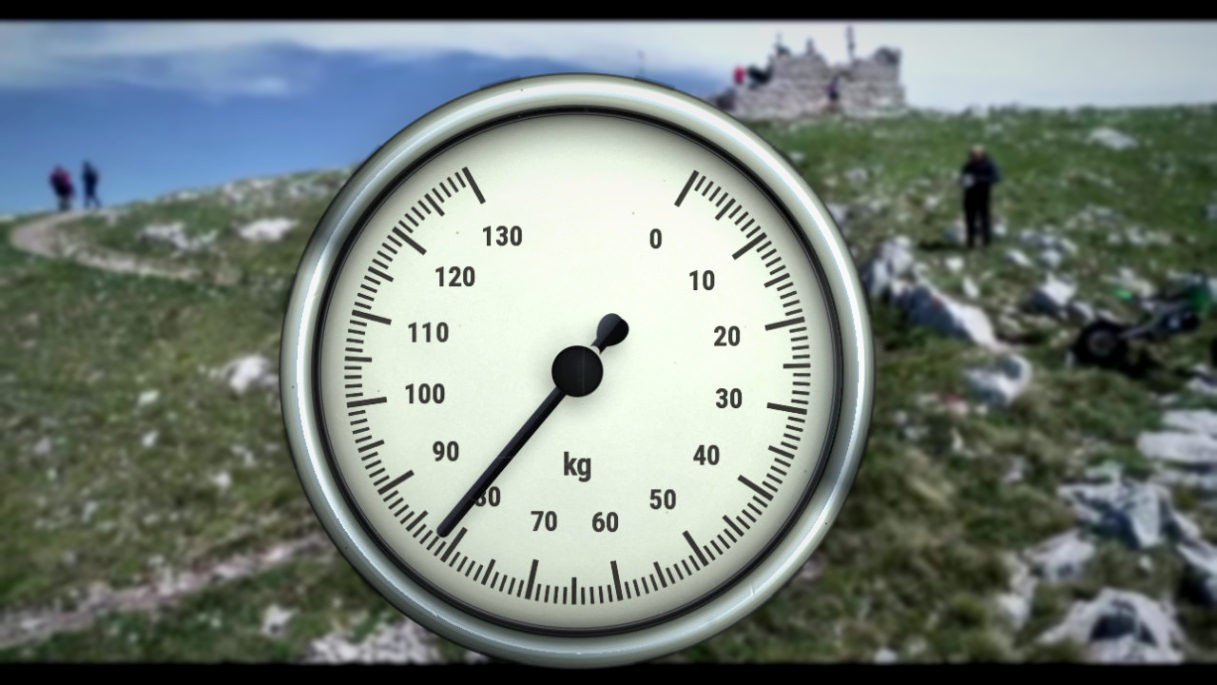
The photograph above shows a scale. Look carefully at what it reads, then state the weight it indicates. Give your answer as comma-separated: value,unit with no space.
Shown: 82,kg
